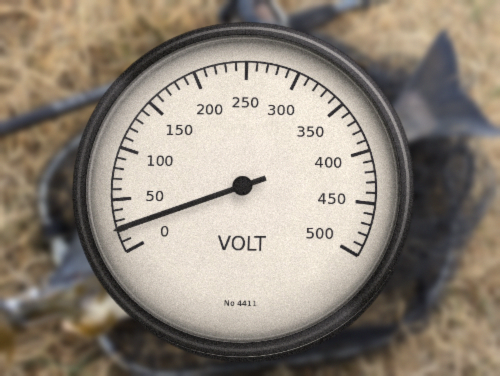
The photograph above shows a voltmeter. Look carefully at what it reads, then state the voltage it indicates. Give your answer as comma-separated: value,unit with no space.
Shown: 20,V
